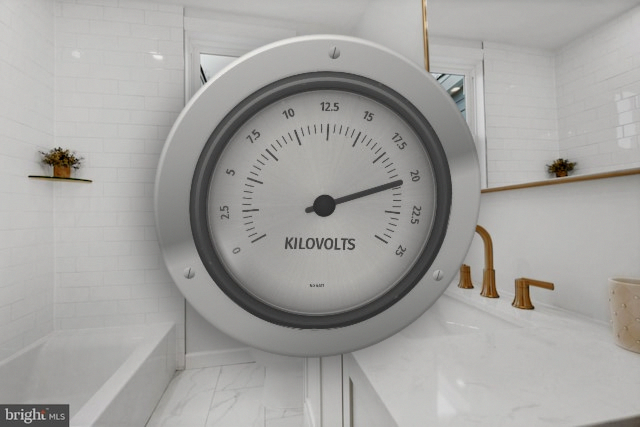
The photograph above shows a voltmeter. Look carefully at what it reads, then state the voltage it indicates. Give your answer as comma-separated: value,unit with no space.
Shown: 20,kV
